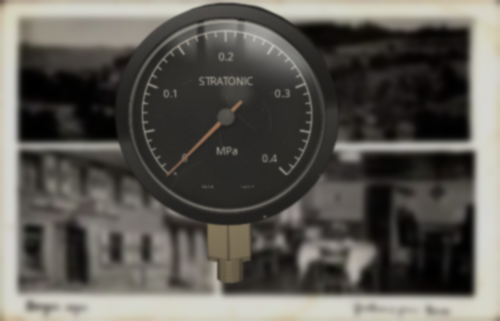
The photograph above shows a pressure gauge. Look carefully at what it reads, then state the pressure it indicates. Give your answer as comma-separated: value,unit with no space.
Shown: 0,MPa
